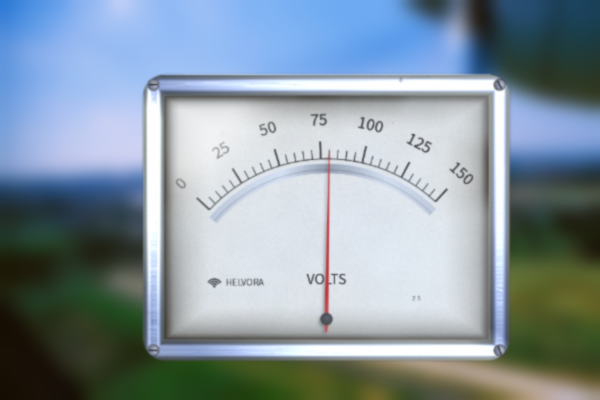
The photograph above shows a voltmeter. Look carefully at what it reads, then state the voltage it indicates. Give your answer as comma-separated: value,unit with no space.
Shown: 80,V
